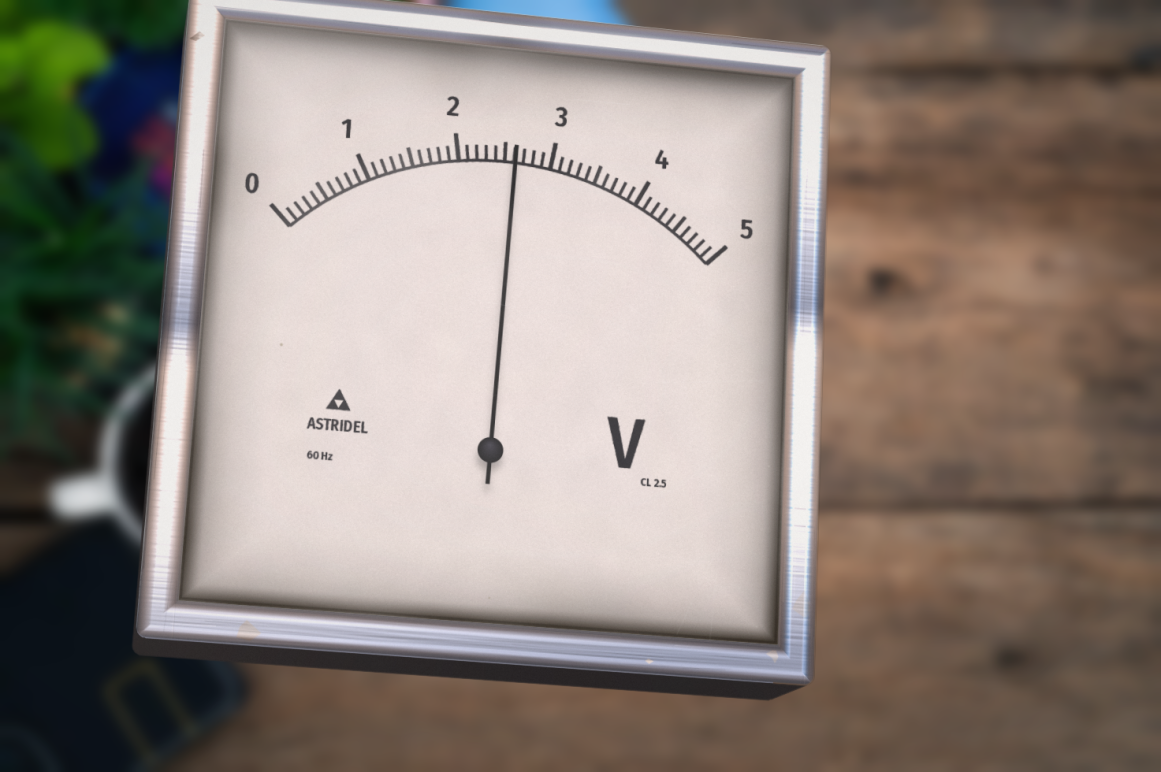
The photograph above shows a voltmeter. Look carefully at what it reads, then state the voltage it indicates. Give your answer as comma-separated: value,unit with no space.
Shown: 2.6,V
